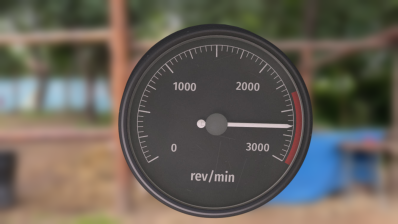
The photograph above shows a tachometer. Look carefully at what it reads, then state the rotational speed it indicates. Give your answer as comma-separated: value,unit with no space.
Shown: 2650,rpm
